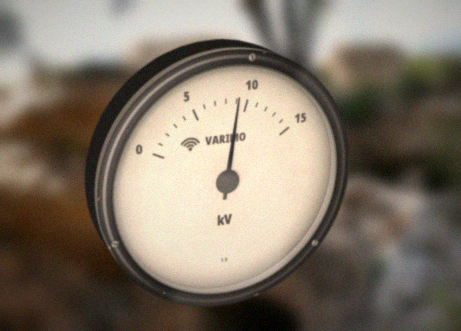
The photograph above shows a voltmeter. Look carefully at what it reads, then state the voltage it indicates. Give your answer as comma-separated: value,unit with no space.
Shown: 9,kV
